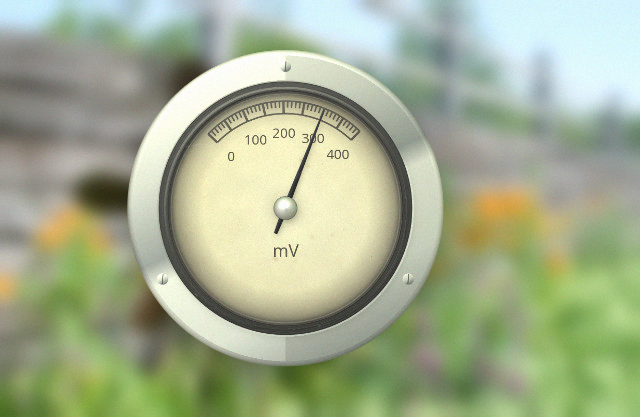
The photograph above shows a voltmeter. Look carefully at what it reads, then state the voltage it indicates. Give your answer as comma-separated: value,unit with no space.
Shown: 300,mV
